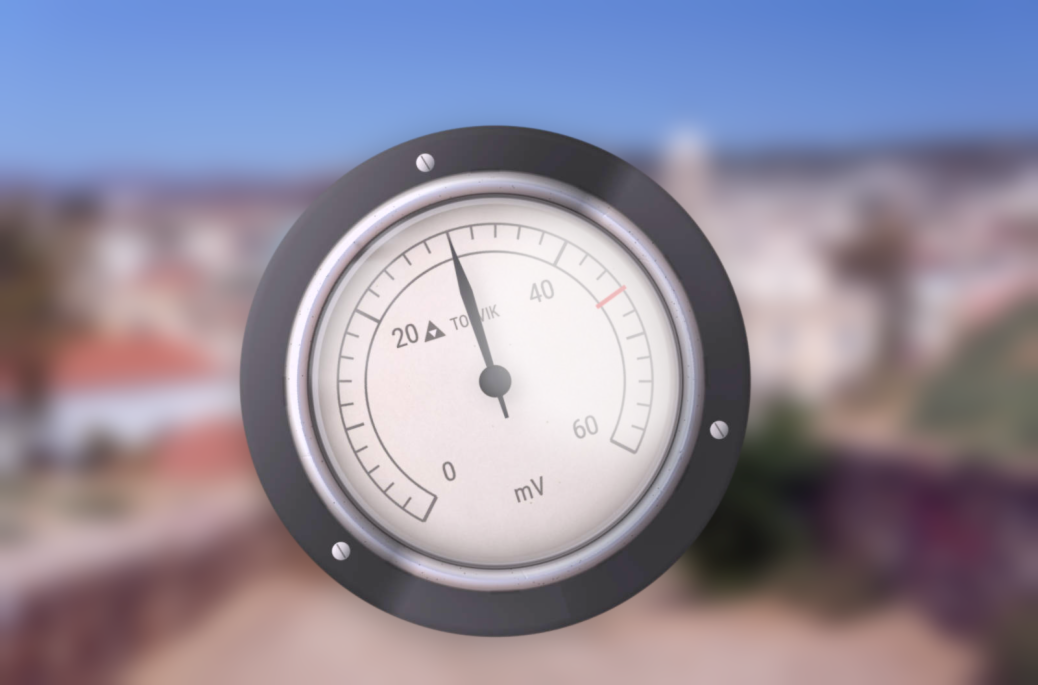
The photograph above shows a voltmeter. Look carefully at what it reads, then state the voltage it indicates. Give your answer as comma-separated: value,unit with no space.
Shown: 30,mV
